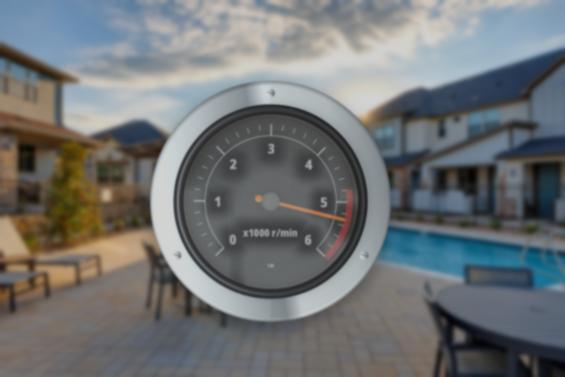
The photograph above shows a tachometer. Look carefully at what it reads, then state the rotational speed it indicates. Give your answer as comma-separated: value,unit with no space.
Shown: 5300,rpm
